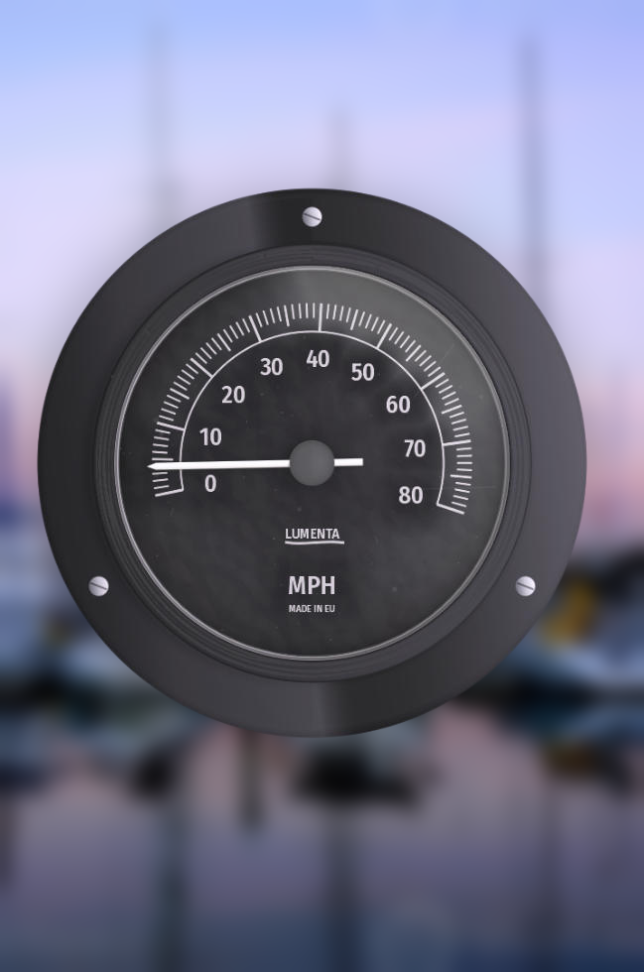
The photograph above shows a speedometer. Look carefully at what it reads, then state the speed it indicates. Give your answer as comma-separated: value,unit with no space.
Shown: 4,mph
